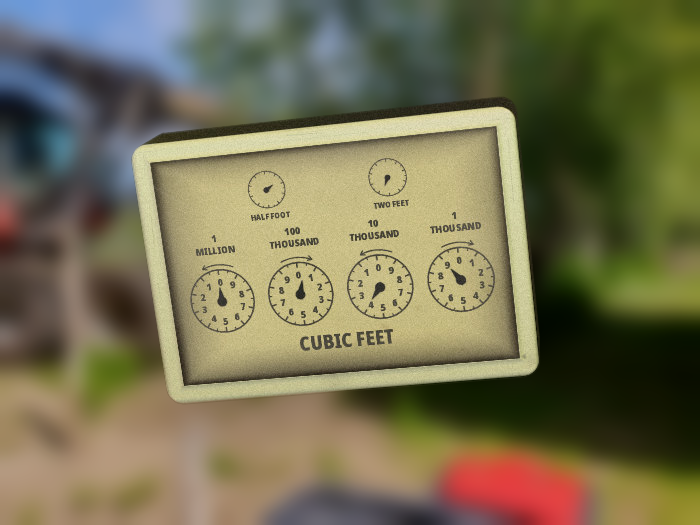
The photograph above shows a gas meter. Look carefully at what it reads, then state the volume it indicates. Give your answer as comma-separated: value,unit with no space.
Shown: 3900,ft³
